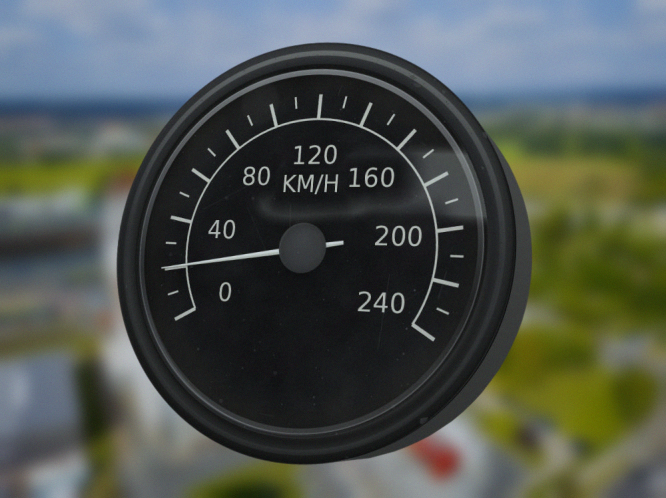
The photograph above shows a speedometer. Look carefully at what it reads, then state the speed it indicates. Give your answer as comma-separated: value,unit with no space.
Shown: 20,km/h
